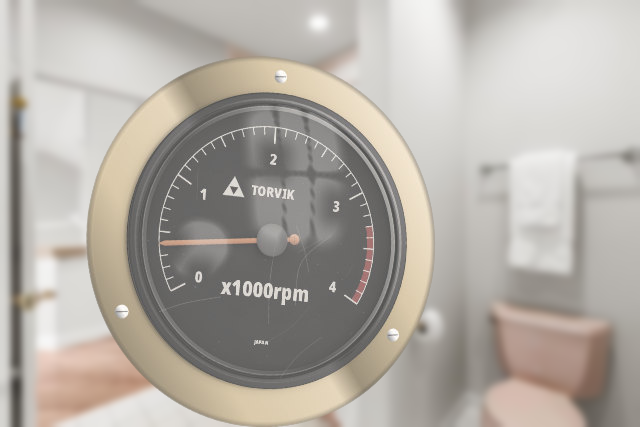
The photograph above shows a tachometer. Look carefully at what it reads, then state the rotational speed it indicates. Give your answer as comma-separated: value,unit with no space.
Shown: 400,rpm
